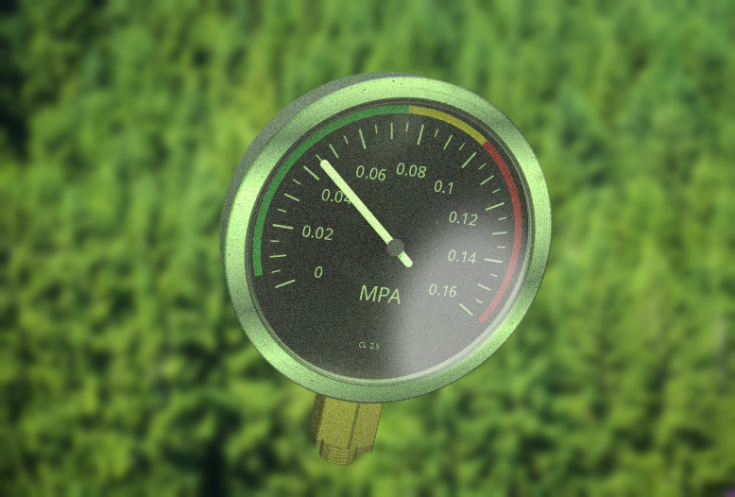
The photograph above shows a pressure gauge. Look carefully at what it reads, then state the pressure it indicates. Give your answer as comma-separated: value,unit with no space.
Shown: 0.045,MPa
